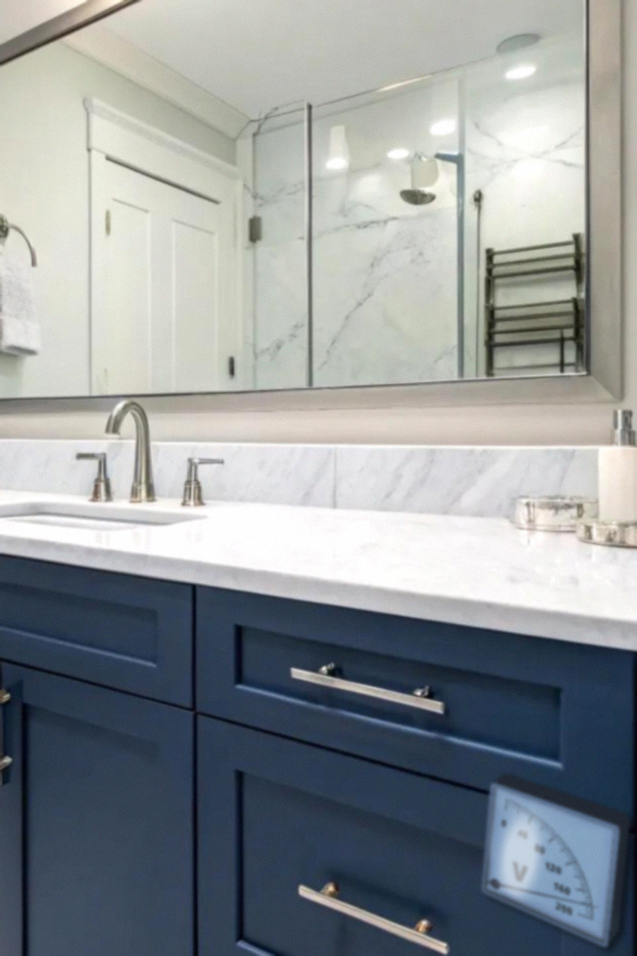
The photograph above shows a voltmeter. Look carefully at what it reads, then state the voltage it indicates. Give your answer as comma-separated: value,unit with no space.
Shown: 180,V
